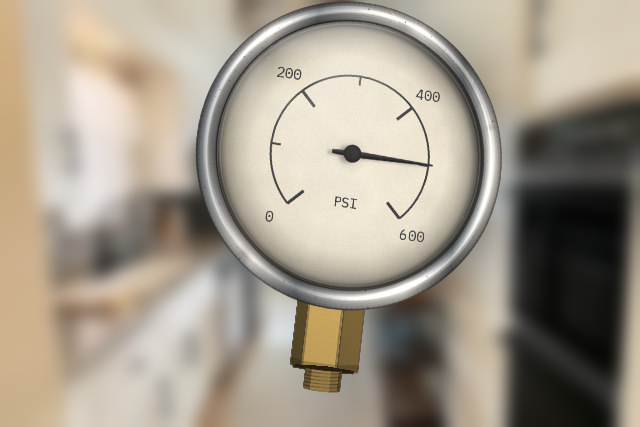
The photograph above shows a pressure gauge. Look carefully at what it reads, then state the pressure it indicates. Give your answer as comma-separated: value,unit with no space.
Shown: 500,psi
